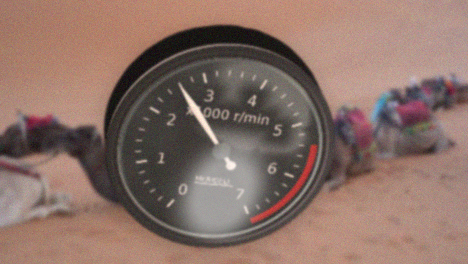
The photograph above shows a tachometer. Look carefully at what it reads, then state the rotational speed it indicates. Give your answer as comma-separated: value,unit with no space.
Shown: 2600,rpm
